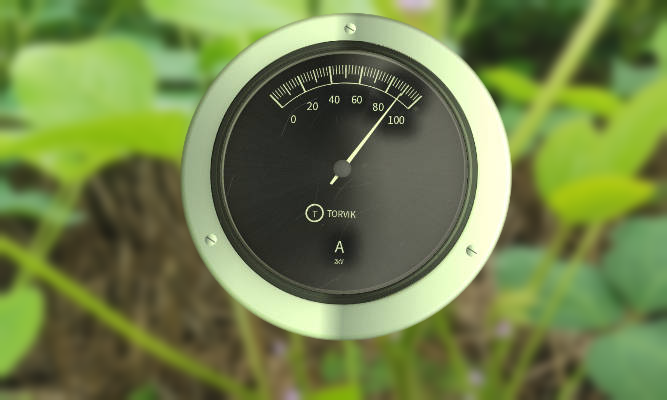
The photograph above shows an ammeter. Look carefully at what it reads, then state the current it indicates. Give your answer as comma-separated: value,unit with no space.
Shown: 90,A
